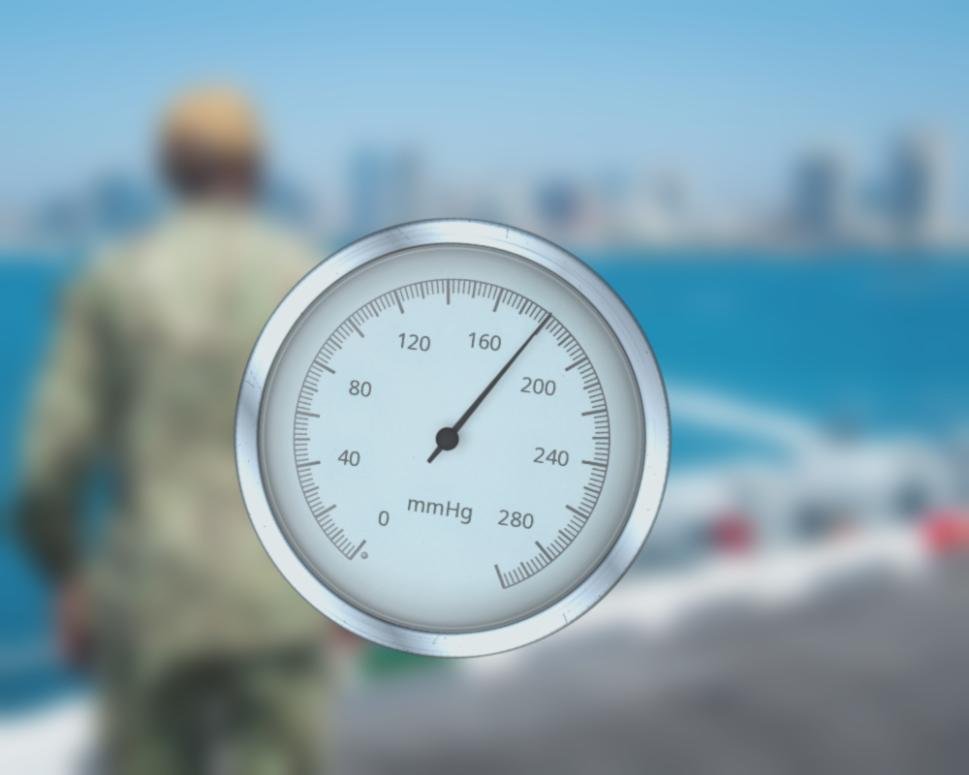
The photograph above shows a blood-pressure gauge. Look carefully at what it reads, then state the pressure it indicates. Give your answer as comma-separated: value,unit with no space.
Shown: 180,mmHg
